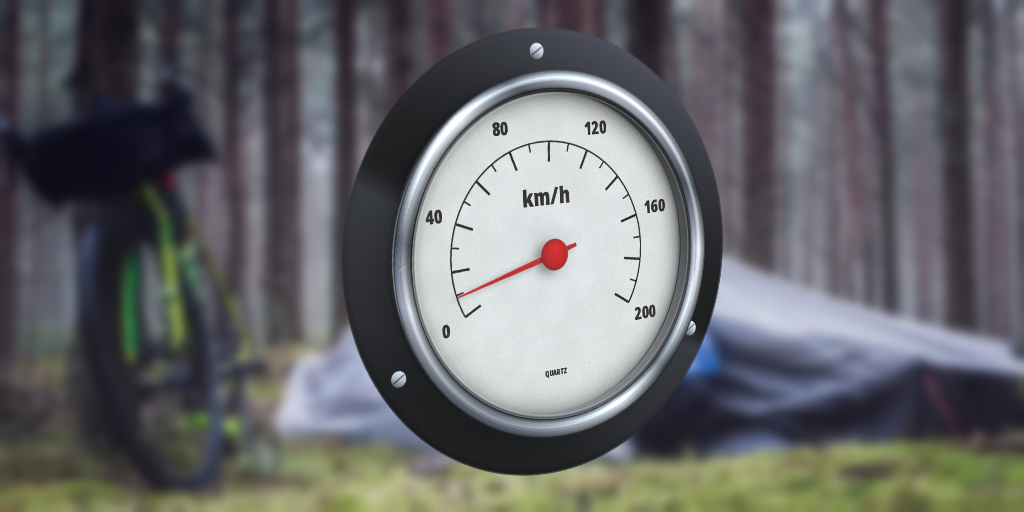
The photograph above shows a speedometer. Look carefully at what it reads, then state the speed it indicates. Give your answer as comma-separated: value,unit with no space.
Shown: 10,km/h
